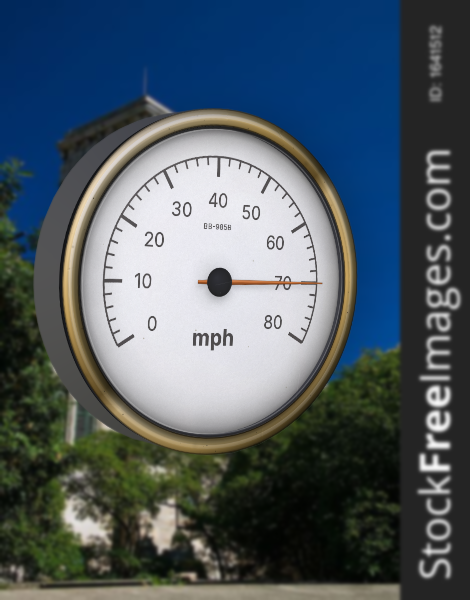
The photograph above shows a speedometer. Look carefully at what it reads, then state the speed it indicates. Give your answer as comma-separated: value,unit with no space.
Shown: 70,mph
